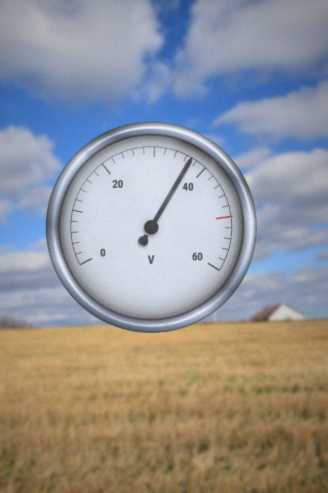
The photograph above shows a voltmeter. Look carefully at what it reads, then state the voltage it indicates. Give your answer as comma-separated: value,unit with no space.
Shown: 37,V
